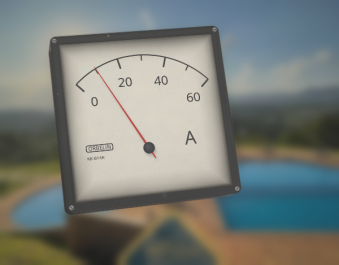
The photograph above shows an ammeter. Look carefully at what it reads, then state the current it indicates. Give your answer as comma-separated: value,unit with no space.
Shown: 10,A
